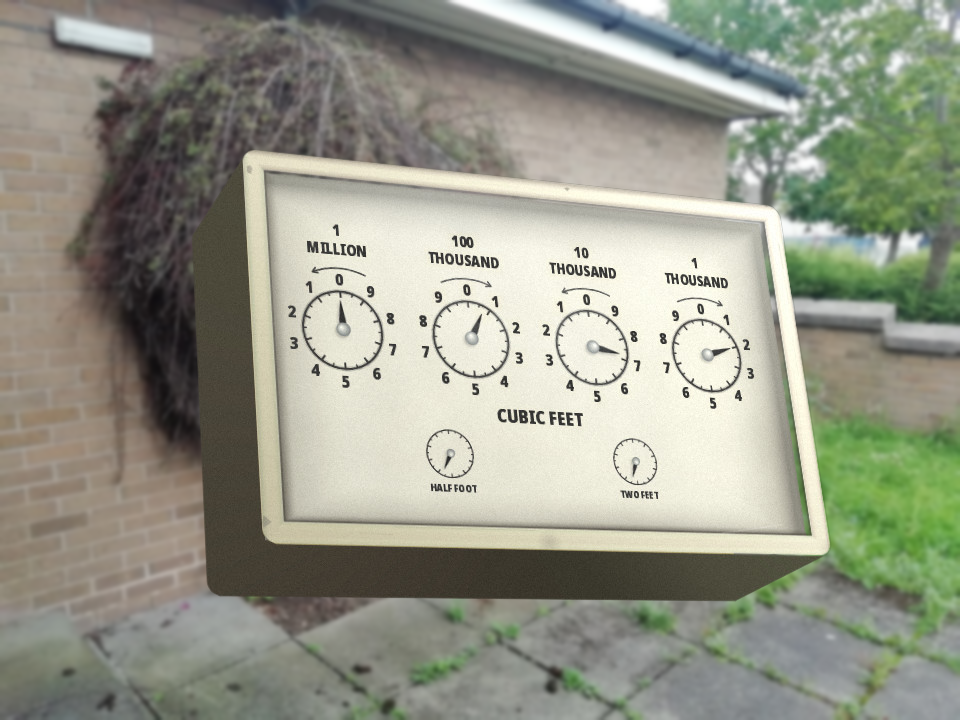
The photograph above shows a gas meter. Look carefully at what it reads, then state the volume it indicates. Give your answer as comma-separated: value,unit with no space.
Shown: 7200,ft³
